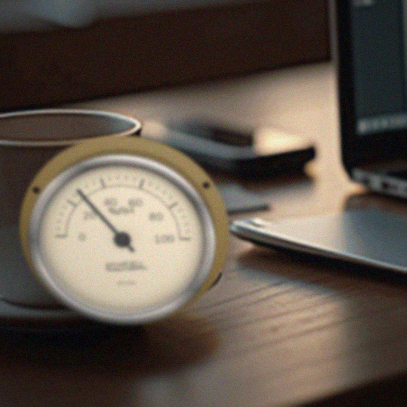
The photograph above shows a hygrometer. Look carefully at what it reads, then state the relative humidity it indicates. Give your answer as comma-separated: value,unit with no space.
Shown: 28,%
